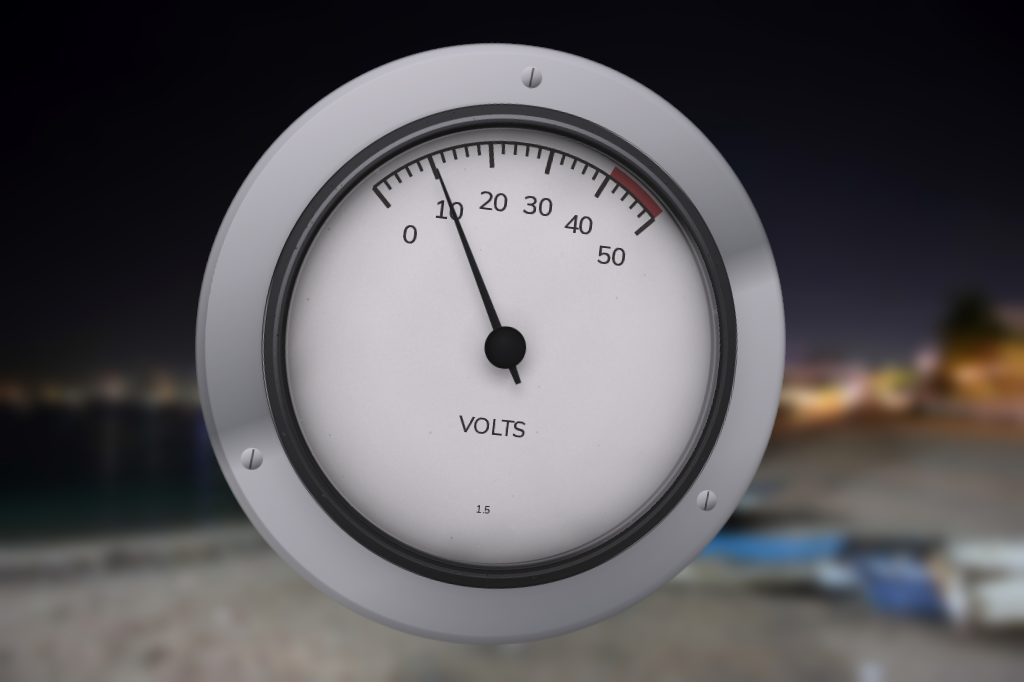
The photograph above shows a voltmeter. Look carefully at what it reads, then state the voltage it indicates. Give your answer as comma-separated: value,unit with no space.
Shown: 10,V
